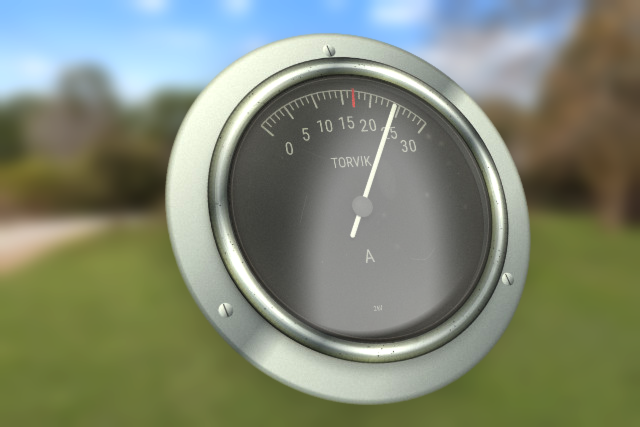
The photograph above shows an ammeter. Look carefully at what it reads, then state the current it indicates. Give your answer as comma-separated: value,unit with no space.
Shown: 24,A
